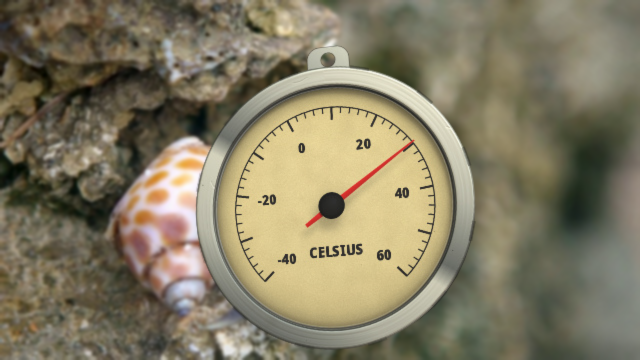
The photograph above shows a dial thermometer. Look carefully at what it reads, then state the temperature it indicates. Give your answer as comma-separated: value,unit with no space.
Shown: 30,°C
